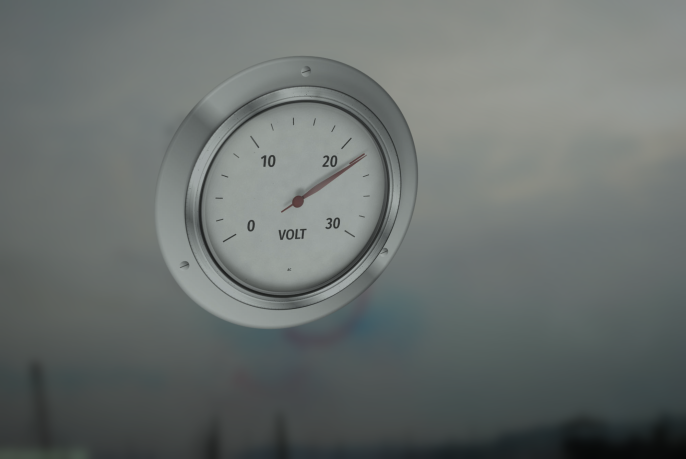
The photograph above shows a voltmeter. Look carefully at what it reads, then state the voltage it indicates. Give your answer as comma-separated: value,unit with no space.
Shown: 22,V
